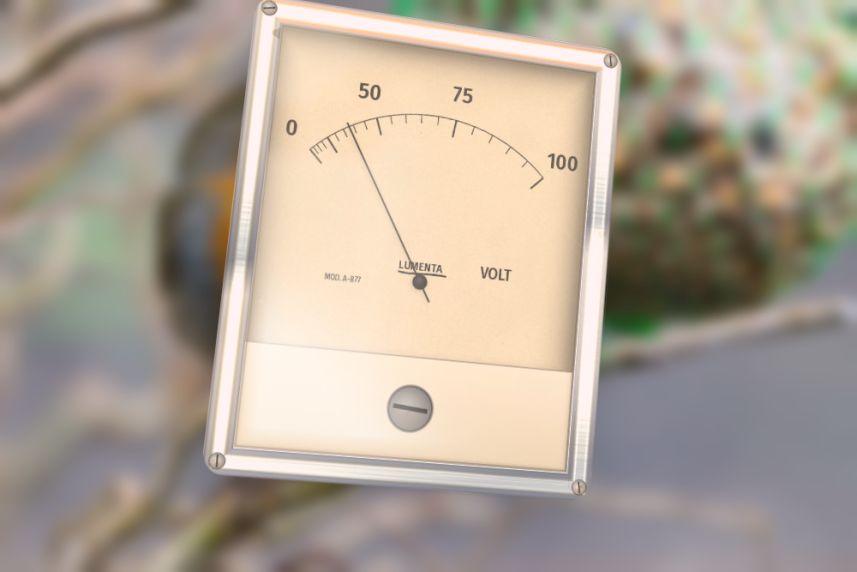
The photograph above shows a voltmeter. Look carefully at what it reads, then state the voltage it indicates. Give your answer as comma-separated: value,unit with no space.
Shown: 37.5,V
